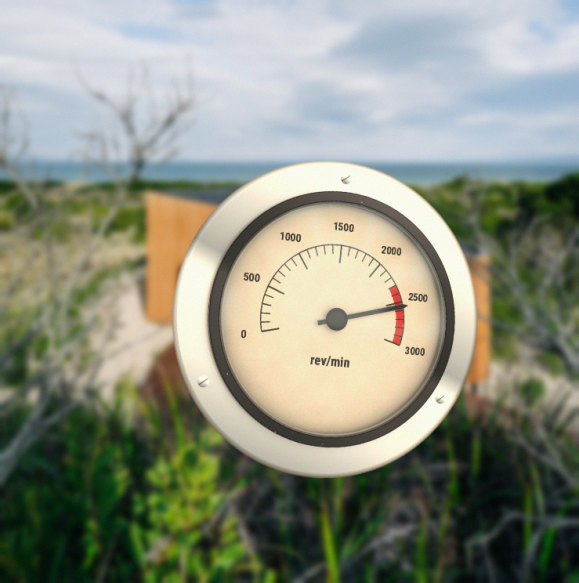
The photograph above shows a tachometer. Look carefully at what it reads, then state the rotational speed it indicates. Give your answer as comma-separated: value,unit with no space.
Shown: 2550,rpm
